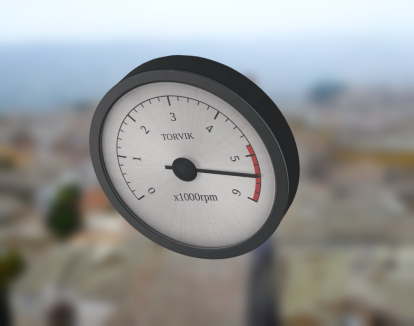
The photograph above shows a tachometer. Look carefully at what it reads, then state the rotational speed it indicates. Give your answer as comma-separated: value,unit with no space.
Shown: 5400,rpm
